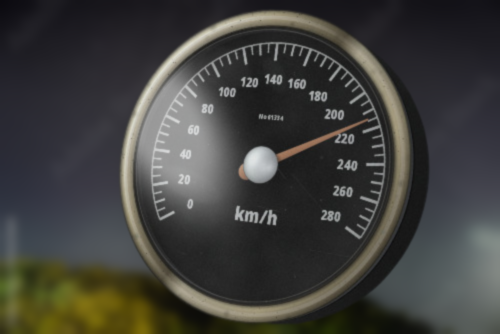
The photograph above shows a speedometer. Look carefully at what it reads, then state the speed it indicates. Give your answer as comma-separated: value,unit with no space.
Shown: 215,km/h
